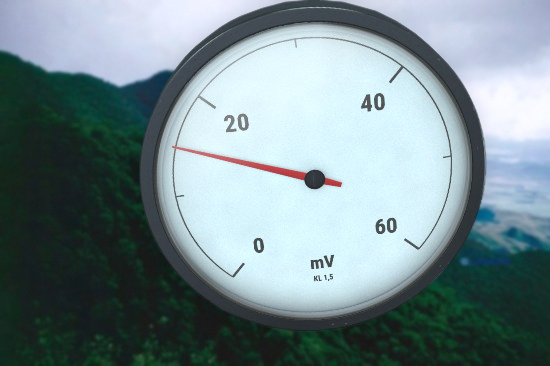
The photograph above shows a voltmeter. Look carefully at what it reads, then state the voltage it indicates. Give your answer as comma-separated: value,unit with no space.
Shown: 15,mV
